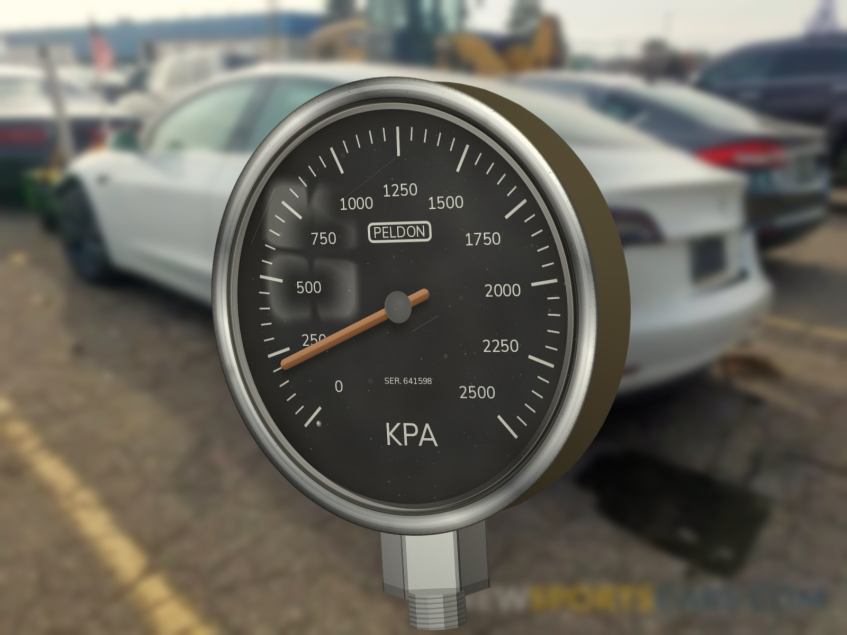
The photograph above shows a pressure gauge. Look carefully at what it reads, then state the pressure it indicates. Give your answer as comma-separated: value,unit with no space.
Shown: 200,kPa
